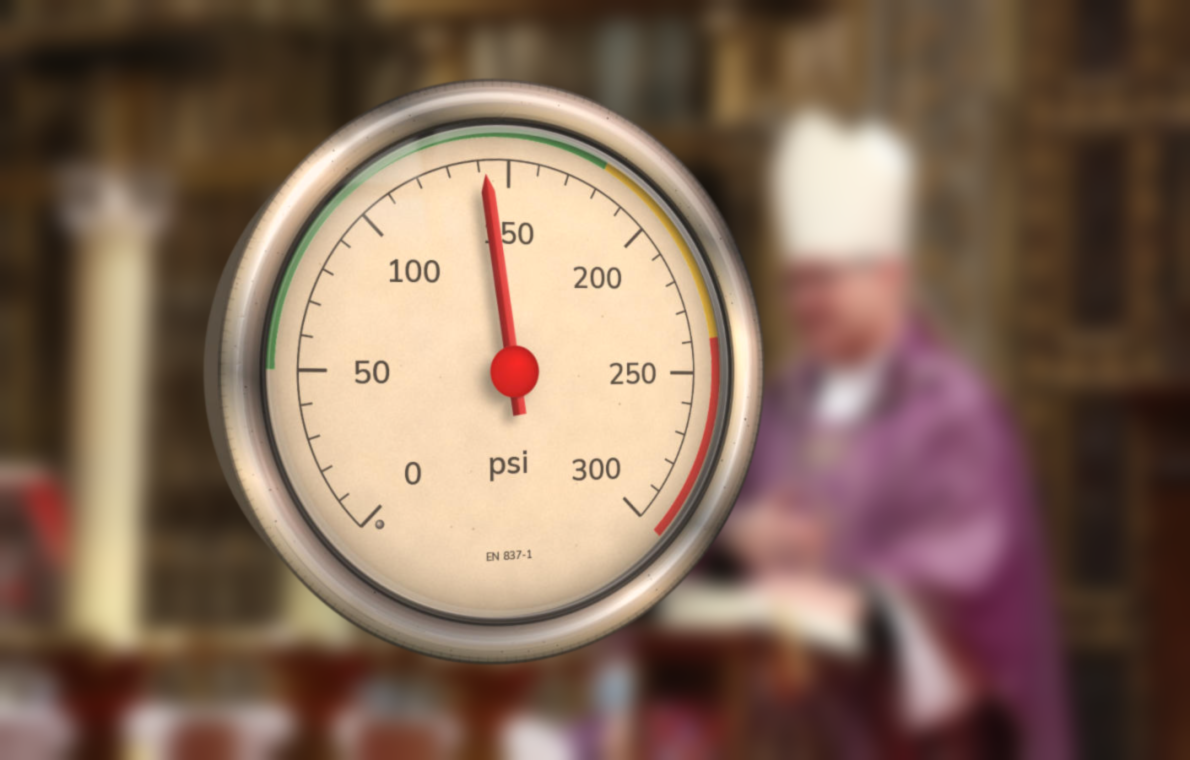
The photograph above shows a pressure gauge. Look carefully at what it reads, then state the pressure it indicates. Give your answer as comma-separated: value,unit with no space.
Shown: 140,psi
